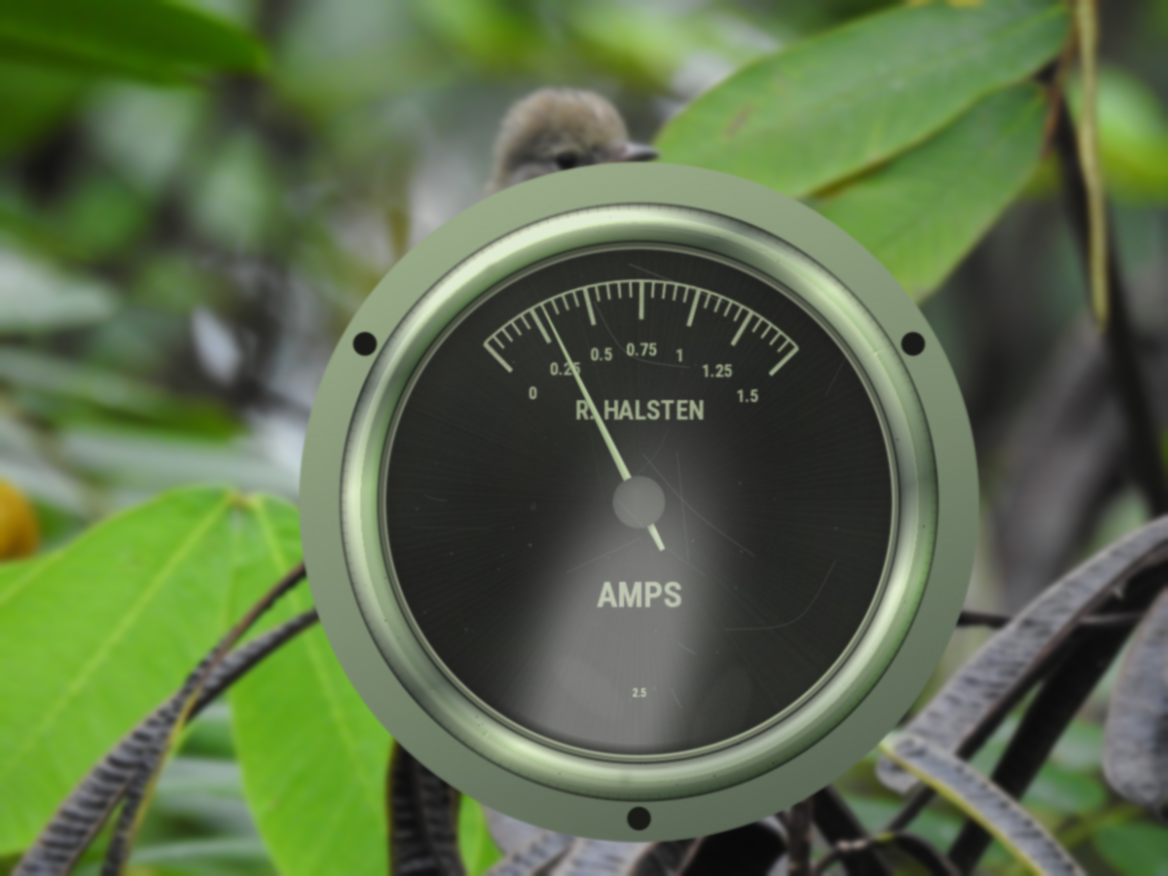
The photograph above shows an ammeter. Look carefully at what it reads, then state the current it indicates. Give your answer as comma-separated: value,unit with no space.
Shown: 0.3,A
